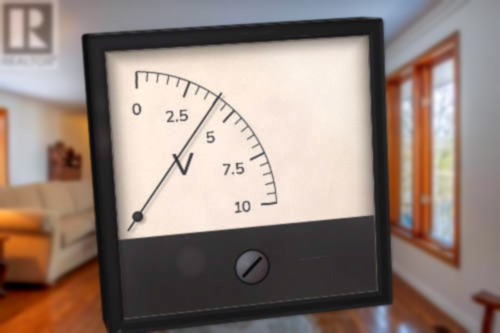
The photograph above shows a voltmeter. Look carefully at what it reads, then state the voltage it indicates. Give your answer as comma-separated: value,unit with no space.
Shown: 4,V
